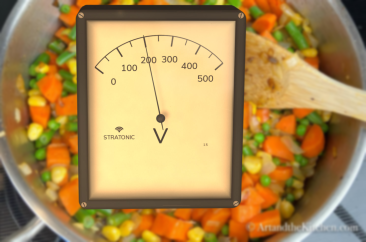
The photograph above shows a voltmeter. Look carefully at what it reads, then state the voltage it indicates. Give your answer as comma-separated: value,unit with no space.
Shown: 200,V
